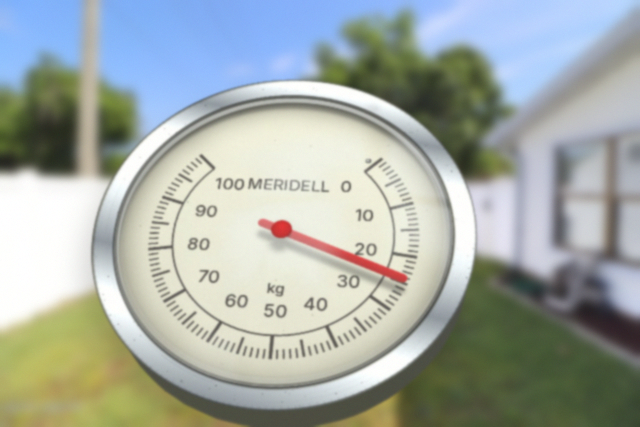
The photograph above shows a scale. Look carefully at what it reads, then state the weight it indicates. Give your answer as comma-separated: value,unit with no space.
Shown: 25,kg
